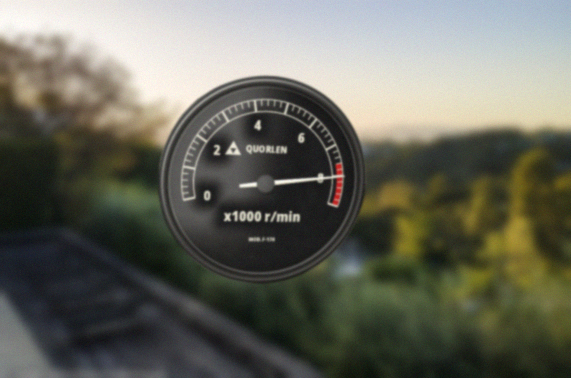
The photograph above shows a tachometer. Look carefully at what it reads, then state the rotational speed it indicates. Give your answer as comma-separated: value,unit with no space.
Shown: 8000,rpm
